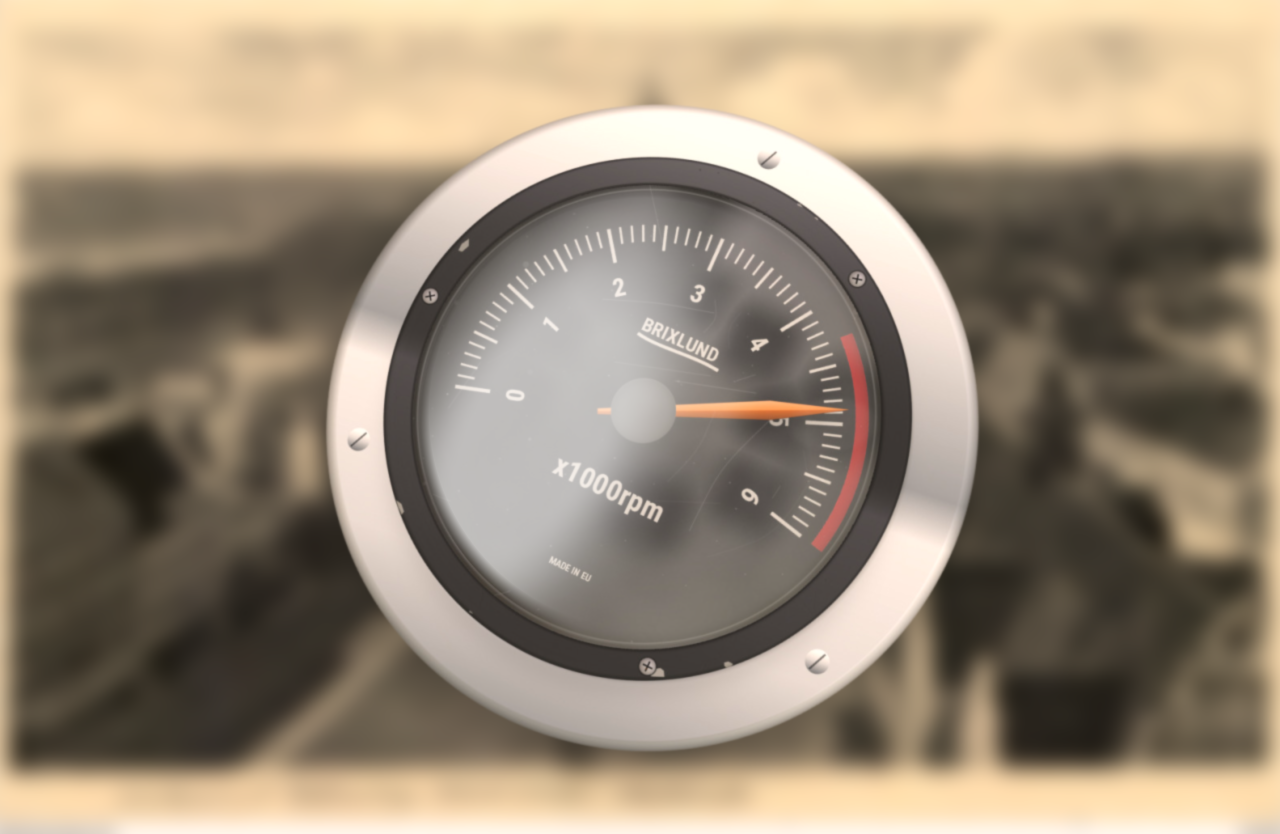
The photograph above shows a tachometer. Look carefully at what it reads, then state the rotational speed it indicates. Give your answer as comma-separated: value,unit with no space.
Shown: 4900,rpm
